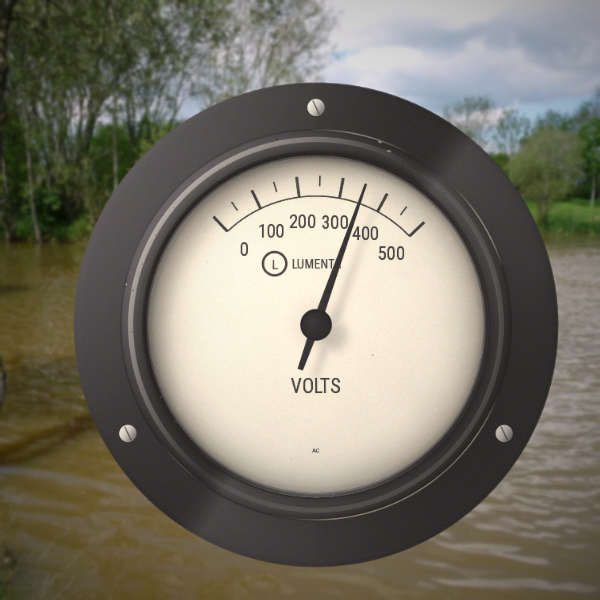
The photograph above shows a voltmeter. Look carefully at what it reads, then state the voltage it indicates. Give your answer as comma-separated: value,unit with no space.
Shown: 350,V
